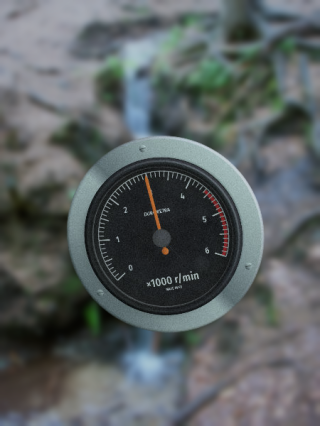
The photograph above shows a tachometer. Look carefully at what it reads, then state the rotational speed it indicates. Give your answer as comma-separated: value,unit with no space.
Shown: 3000,rpm
